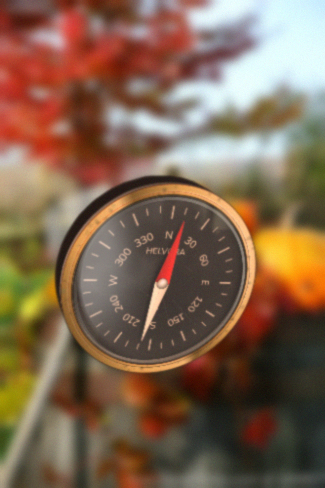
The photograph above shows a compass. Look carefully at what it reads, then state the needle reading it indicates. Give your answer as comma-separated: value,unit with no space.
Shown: 10,°
